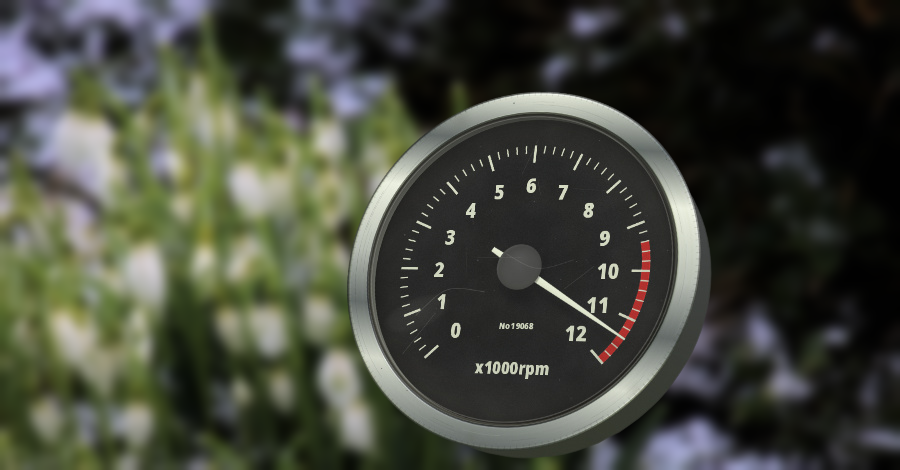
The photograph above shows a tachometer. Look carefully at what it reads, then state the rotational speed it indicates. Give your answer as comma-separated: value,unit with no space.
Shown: 11400,rpm
